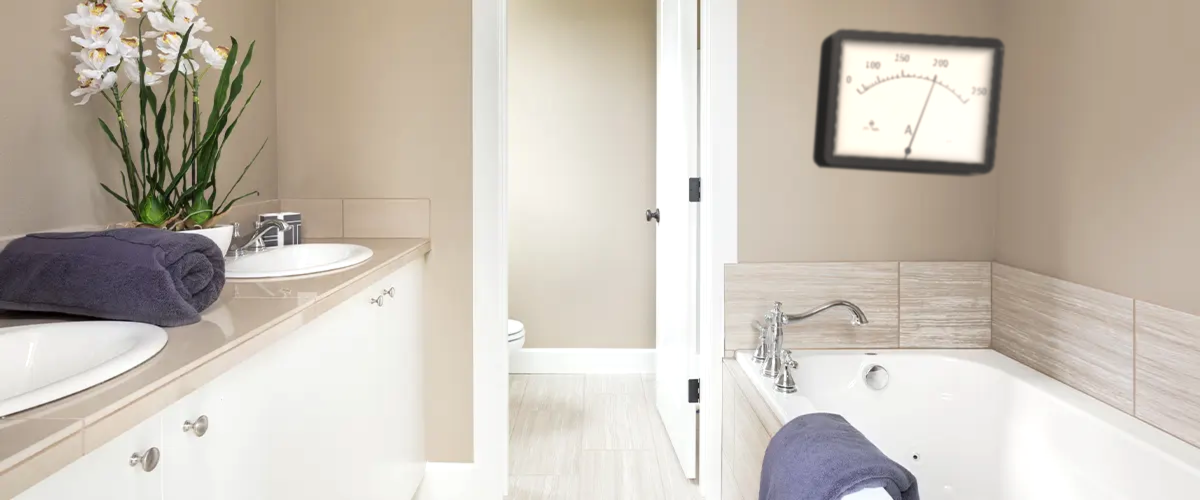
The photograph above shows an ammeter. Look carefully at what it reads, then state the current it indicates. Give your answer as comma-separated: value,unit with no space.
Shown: 200,A
